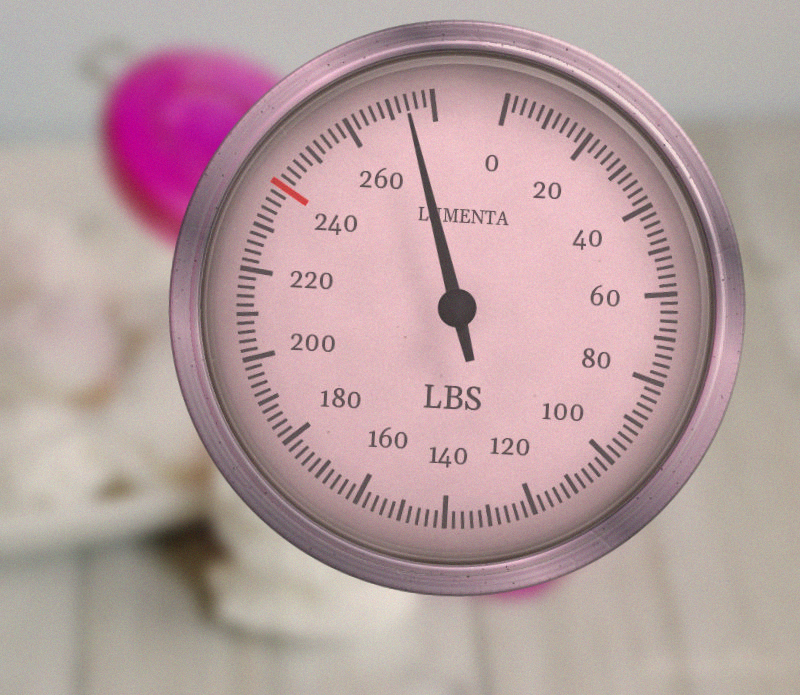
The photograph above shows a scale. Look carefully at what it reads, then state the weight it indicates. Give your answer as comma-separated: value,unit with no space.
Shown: 274,lb
